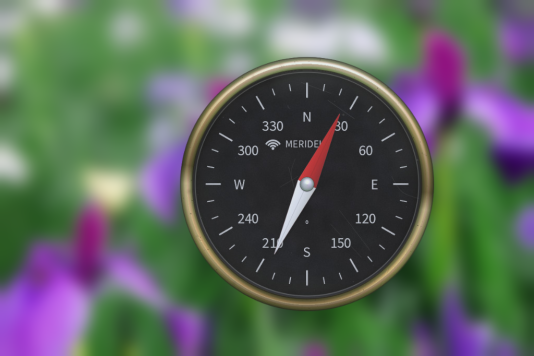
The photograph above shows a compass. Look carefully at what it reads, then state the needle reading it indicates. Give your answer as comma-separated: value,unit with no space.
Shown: 25,°
